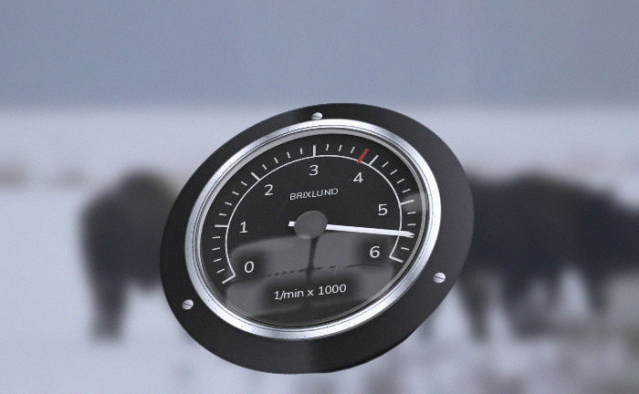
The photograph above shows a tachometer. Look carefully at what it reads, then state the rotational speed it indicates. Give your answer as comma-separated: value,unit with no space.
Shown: 5600,rpm
